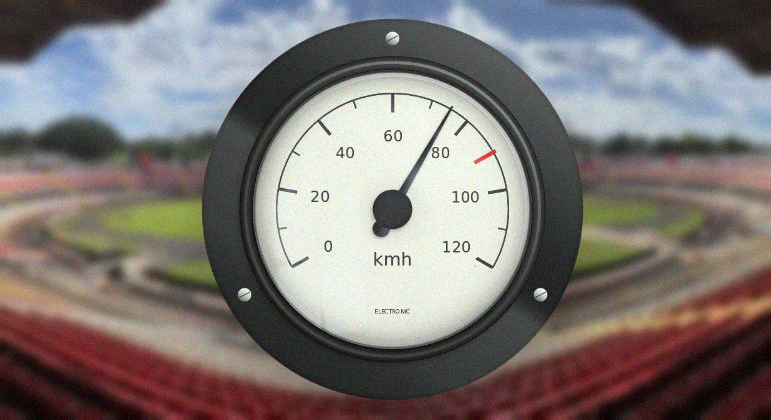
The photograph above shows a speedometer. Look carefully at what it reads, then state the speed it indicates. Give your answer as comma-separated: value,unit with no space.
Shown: 75,km/h
